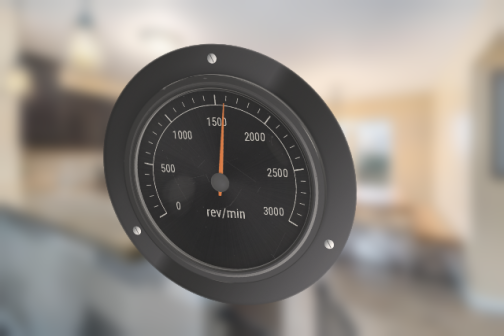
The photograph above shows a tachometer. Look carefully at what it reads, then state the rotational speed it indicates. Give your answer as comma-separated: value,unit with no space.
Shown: 1600,rpm
